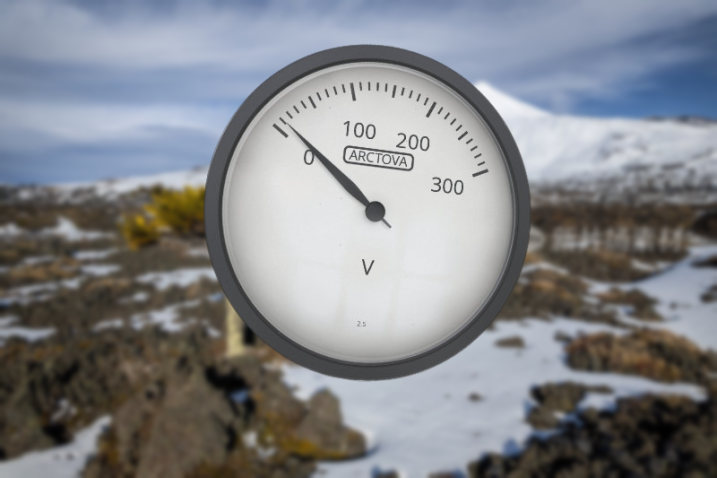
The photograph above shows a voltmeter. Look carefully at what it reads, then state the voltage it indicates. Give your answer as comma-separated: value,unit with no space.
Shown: 10,V
